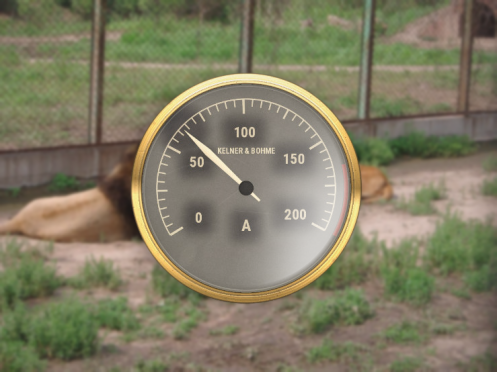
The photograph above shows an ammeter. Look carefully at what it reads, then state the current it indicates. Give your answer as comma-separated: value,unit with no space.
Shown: 62.5,A
